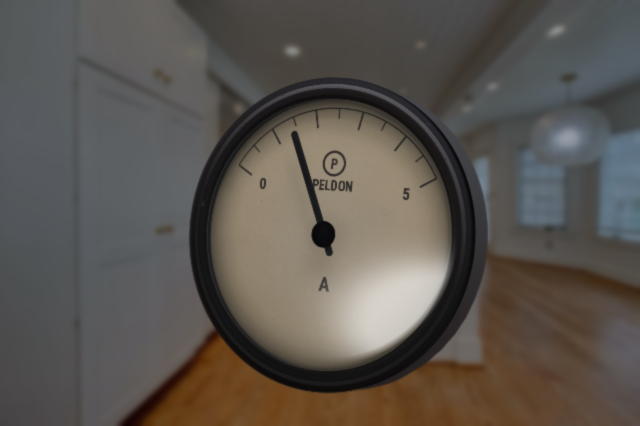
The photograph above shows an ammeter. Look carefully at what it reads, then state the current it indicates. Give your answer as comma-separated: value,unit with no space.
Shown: 1.5,A
